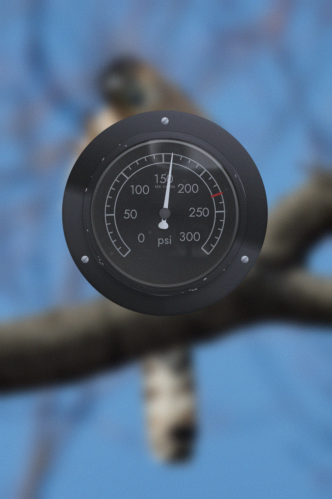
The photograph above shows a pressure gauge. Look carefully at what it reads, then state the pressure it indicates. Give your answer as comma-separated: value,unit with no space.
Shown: 160,psi
